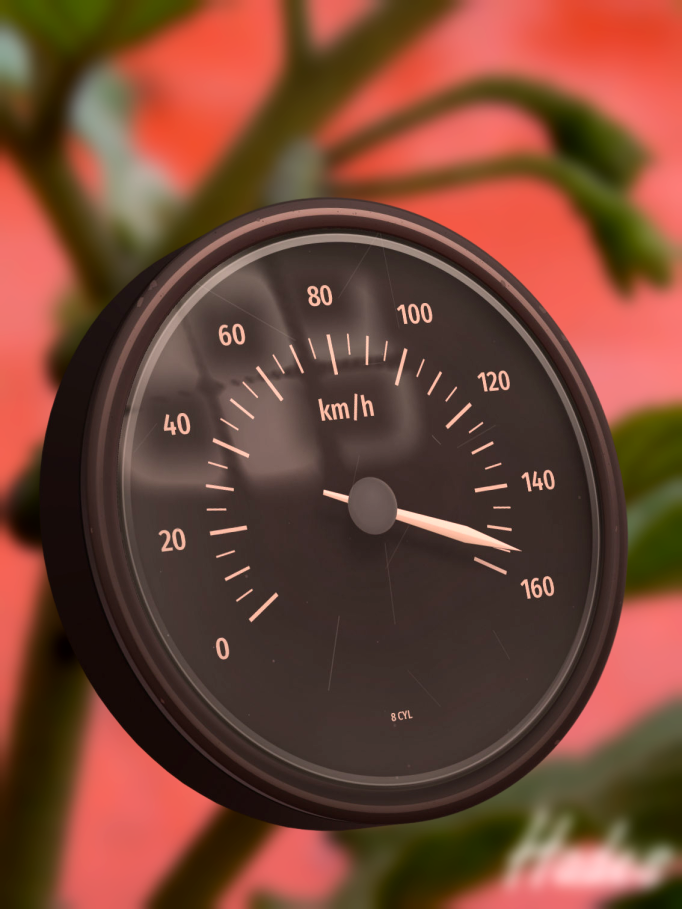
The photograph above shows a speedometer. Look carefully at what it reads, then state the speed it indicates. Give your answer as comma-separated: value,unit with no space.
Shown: 155,km/h
